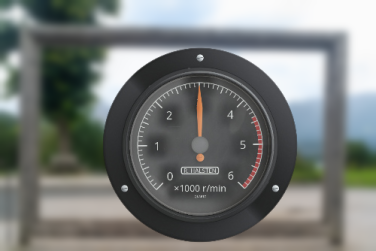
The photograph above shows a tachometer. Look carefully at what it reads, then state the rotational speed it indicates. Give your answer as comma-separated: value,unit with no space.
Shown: 3000,rpm
